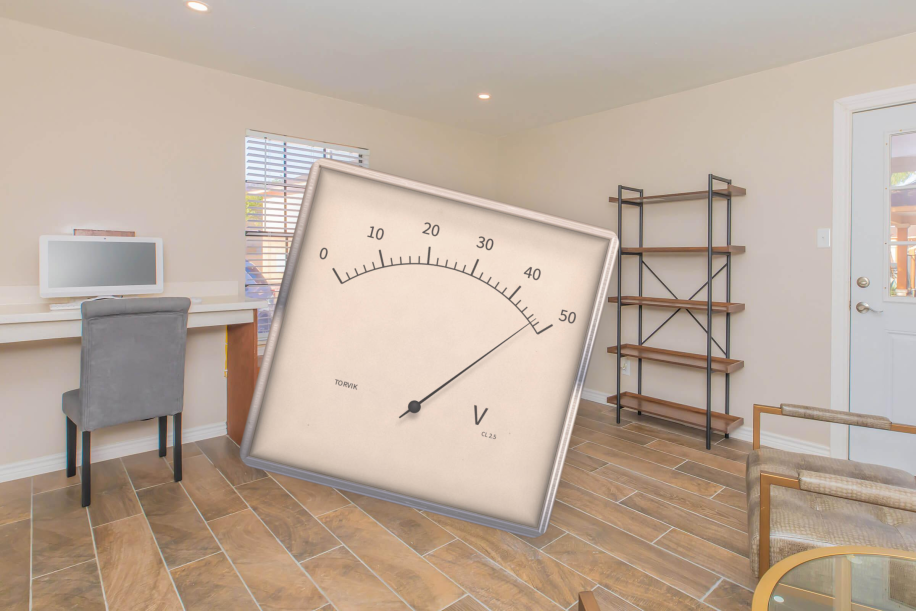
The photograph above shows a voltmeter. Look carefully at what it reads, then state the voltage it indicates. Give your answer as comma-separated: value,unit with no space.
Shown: 47,V
